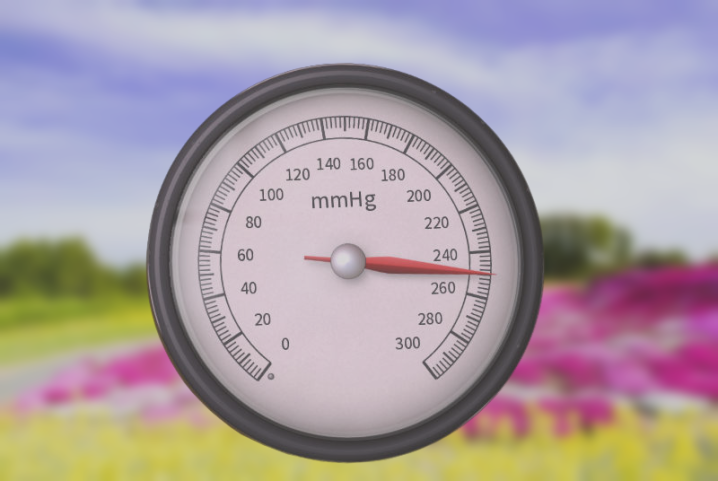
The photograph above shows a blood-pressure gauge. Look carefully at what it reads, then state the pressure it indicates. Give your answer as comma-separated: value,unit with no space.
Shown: 250,mmHg
